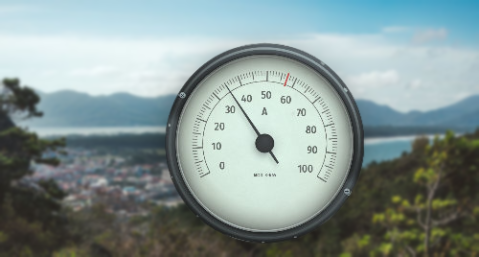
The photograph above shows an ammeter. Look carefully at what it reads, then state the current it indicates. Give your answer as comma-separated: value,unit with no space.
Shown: 35,A
